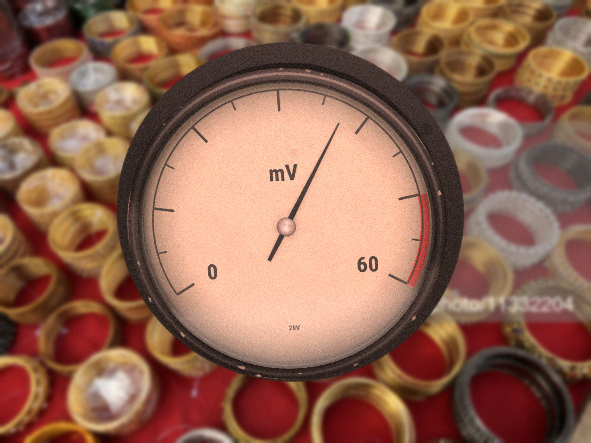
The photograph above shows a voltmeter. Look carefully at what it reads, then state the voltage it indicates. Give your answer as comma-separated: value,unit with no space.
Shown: 37.5,mV
